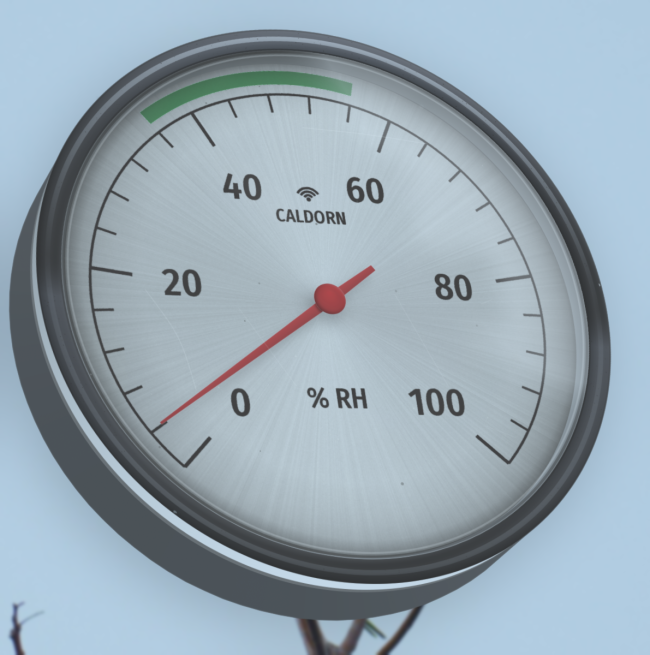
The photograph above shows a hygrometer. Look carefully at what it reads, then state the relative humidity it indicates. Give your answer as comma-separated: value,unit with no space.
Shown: 4,%
